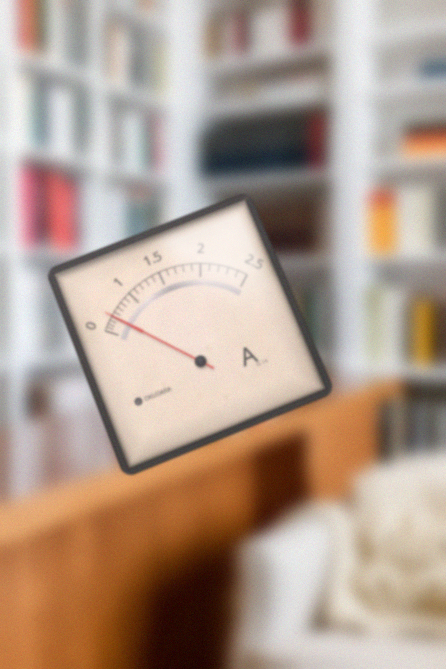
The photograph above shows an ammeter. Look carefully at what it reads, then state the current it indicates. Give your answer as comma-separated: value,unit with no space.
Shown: 0.5,A
